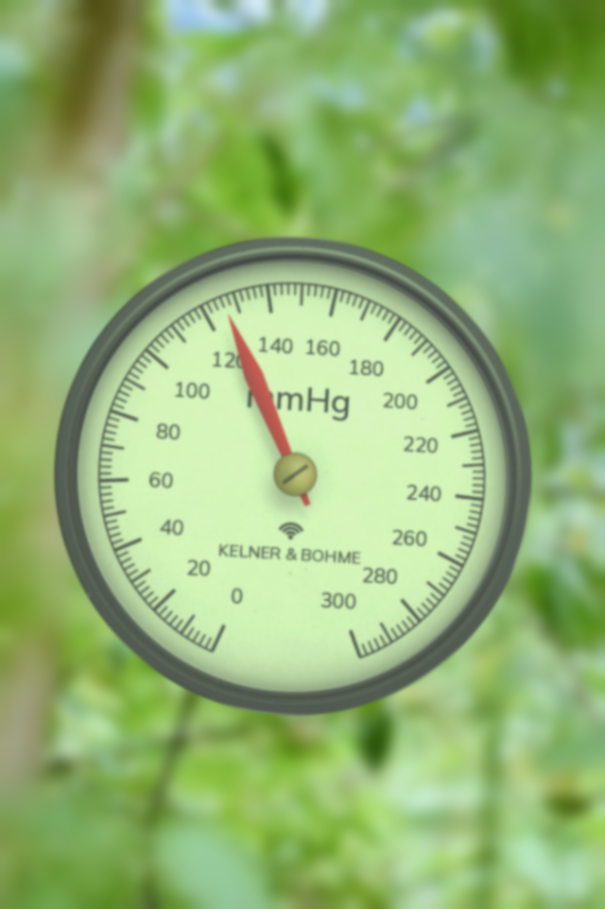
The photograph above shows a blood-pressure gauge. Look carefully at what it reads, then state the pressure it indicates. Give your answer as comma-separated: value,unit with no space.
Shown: 126,mmHg
